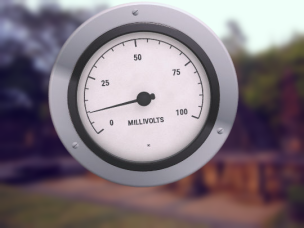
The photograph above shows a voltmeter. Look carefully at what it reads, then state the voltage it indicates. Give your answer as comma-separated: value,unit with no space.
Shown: 10,mV
